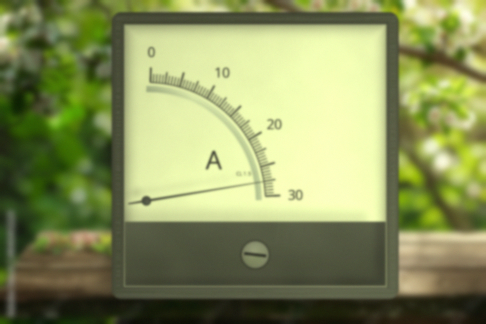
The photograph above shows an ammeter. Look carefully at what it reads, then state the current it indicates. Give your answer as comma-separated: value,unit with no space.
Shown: 27.5,A
